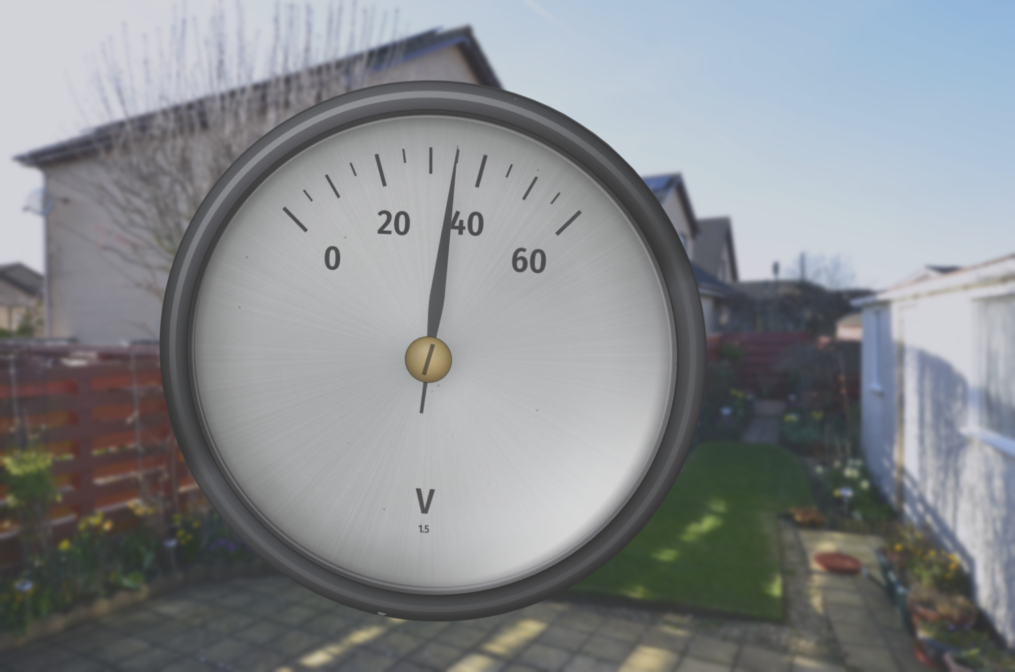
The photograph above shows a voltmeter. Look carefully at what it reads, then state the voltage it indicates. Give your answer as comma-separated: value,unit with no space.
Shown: 35,V
